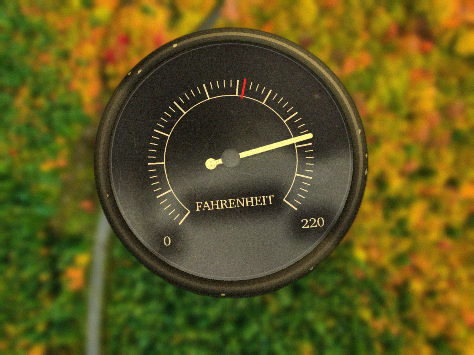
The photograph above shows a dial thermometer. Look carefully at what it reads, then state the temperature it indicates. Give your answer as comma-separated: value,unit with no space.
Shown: 176,°F
